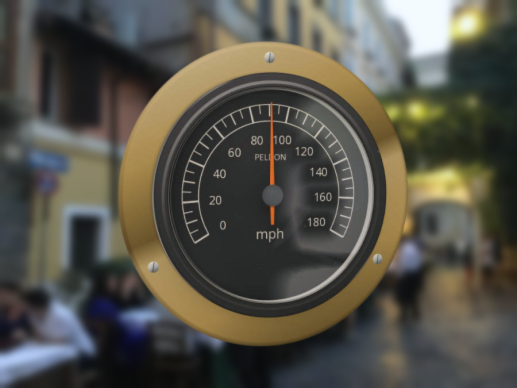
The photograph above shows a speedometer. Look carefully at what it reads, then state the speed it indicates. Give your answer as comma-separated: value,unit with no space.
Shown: 90,mph
